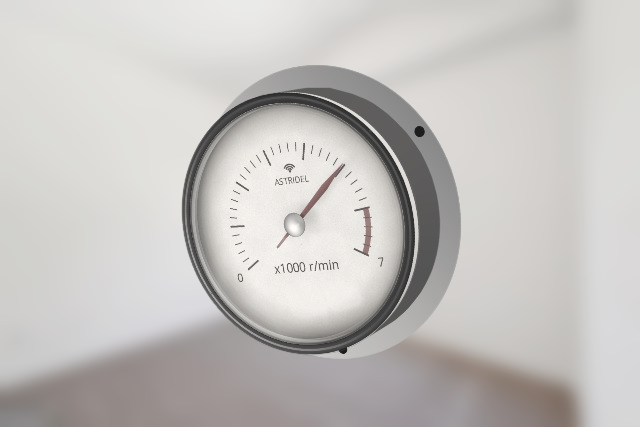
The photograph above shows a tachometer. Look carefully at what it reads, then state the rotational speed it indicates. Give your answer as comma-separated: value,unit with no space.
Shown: 5000,rpm
